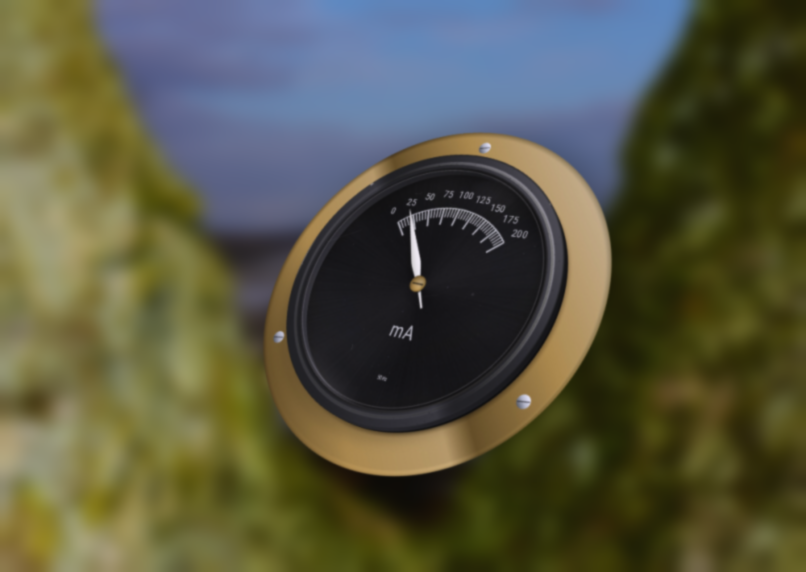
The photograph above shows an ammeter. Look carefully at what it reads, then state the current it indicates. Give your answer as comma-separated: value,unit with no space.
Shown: 25,mA
